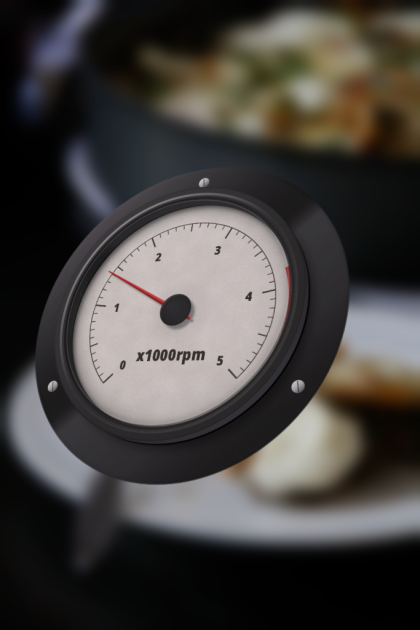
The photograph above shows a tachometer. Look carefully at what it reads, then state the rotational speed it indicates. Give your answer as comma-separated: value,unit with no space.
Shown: 1400,rpm
